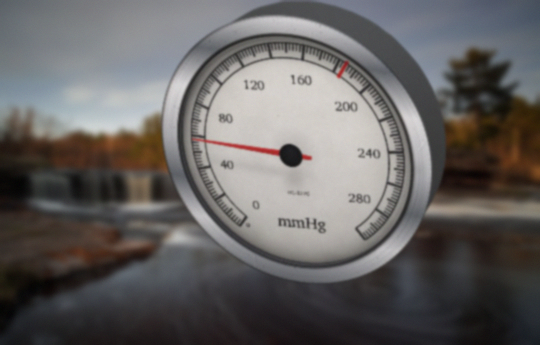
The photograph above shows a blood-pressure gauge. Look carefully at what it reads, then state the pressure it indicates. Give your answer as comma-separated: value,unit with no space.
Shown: 60,mmHg
